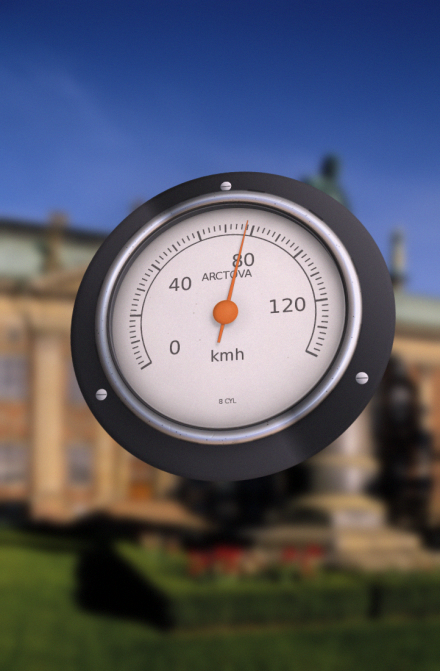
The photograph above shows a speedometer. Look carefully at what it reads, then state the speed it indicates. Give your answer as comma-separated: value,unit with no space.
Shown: 78,km/h
